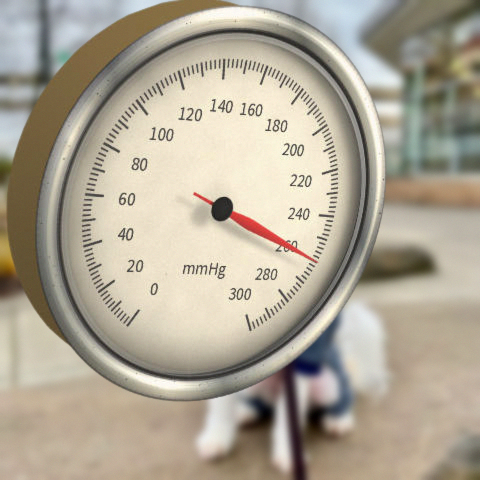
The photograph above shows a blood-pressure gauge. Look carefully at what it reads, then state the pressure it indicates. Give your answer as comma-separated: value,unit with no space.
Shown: 260,mmHg
